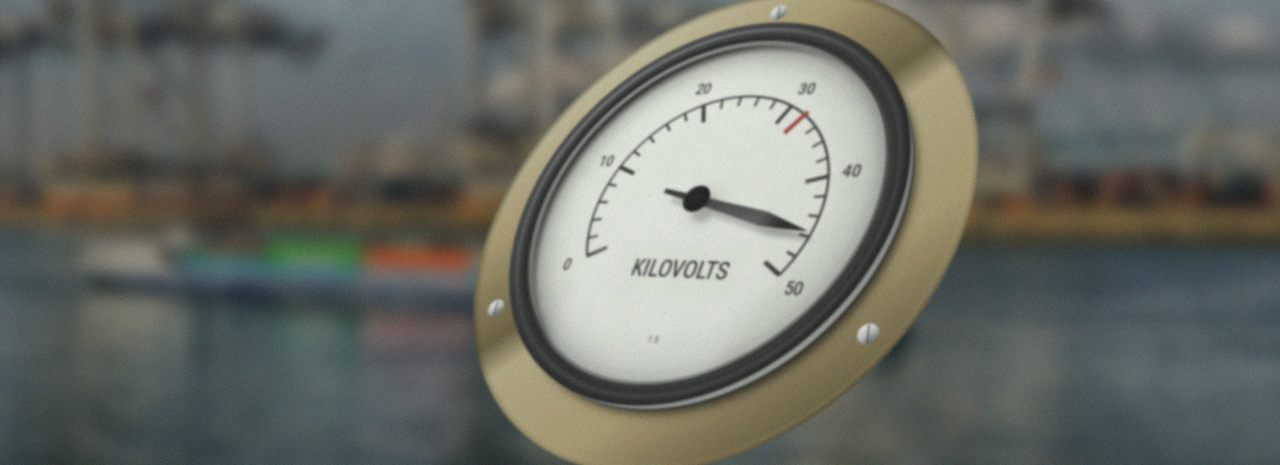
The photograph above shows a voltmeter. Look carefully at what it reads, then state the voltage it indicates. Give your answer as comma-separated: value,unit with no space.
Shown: 46,kV
